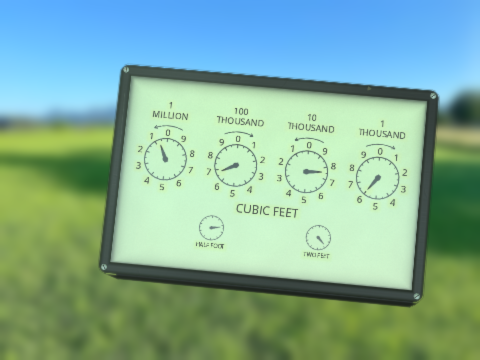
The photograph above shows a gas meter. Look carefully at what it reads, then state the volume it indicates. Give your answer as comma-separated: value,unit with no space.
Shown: 67600,ft³
